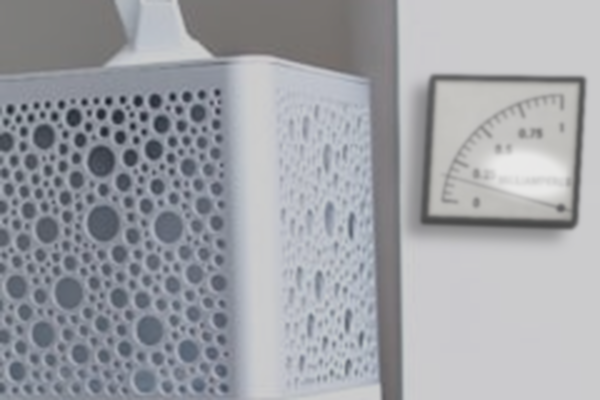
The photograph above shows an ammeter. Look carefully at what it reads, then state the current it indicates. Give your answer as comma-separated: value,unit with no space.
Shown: 0.15,mA
